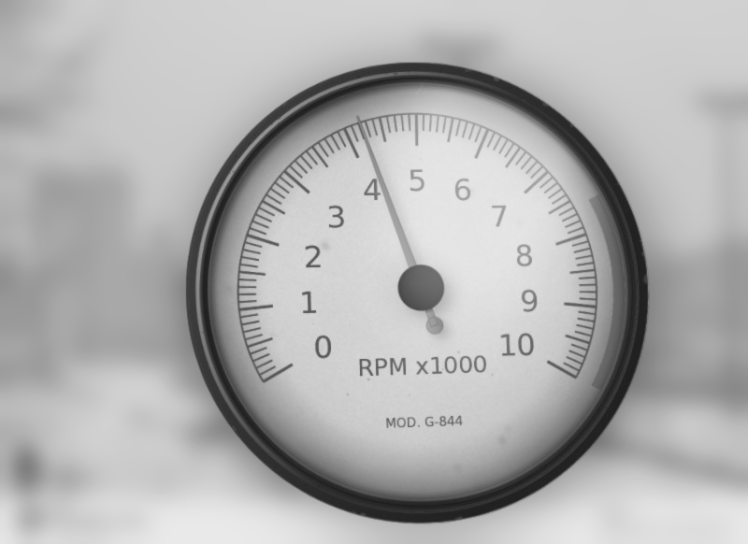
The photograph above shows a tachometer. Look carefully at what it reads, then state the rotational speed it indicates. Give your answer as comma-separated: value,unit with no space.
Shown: 4200,rpm
